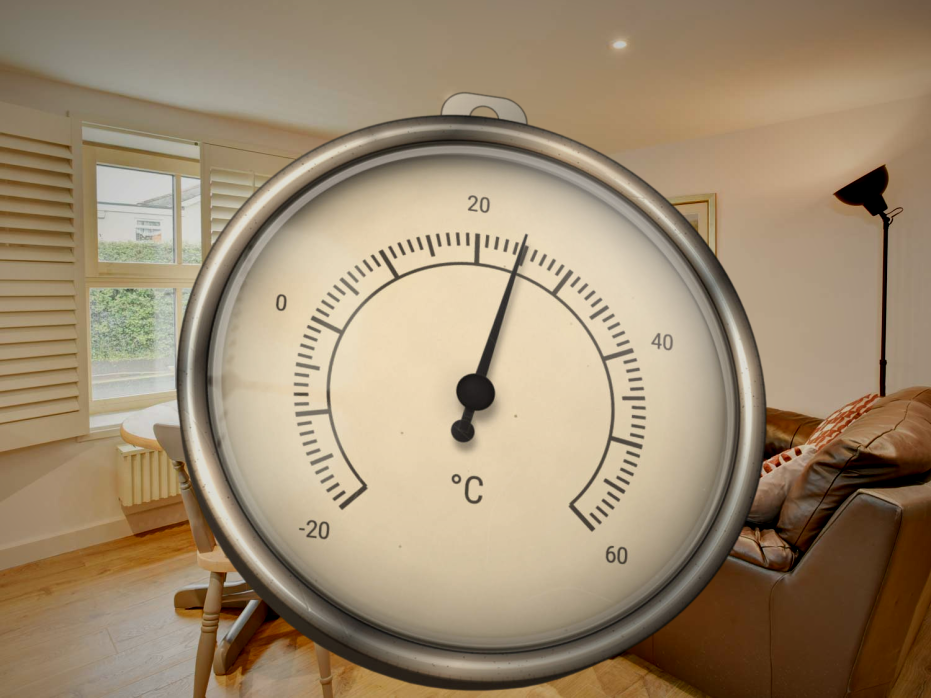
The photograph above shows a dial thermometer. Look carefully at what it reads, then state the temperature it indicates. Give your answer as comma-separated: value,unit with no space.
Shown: 24.5,°C
